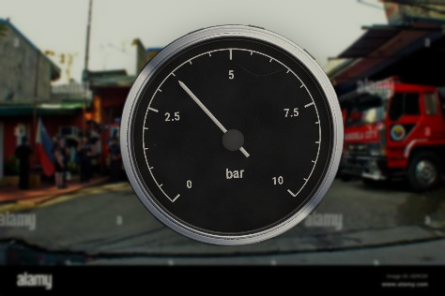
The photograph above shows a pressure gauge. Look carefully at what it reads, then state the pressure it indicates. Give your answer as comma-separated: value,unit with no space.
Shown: 3.5,bar
